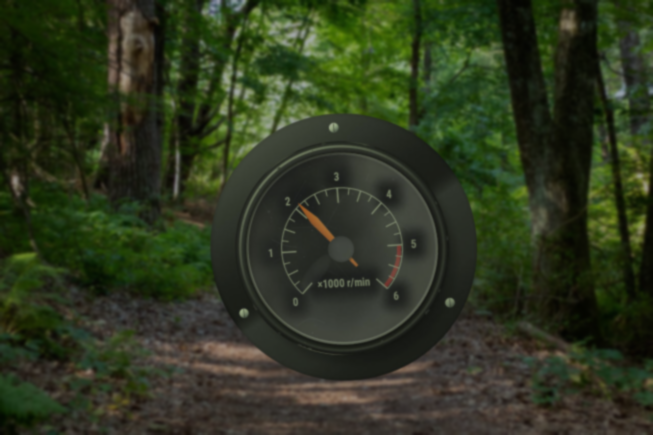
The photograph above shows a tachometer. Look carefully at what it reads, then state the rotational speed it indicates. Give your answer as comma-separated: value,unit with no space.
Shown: 2125,rpm
